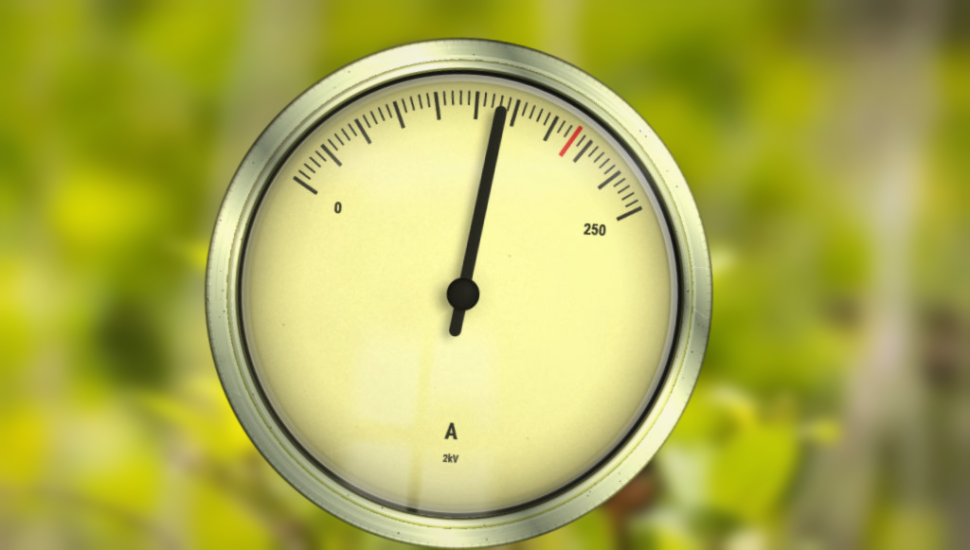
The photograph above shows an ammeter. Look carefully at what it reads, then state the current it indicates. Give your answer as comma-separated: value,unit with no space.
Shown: 140,A
